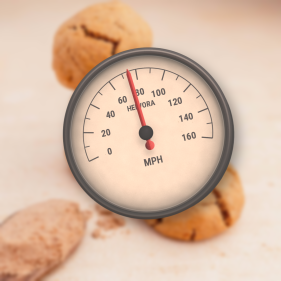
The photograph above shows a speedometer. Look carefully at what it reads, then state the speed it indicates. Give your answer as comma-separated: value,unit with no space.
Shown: 75,mph
